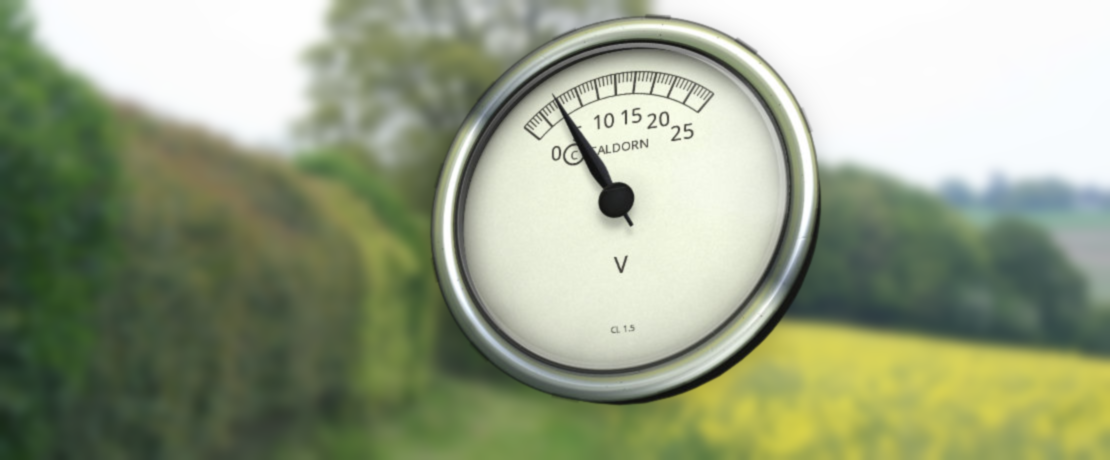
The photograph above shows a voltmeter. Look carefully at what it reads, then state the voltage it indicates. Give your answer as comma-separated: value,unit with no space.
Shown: 5,V
